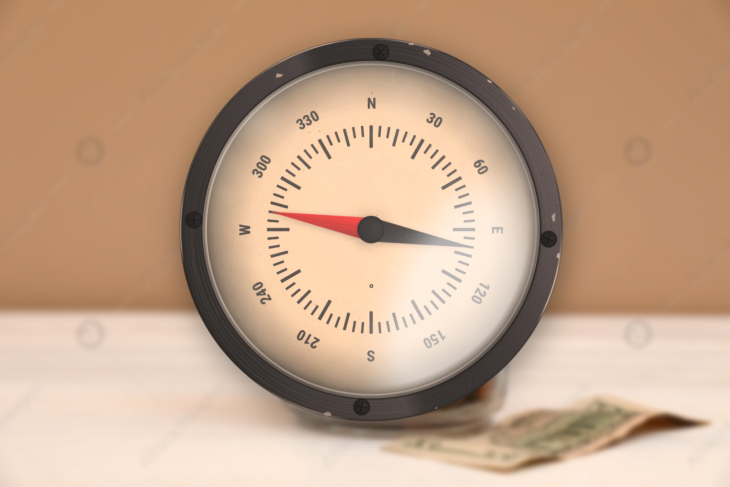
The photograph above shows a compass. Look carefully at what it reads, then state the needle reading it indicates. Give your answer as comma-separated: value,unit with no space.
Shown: 280,°
